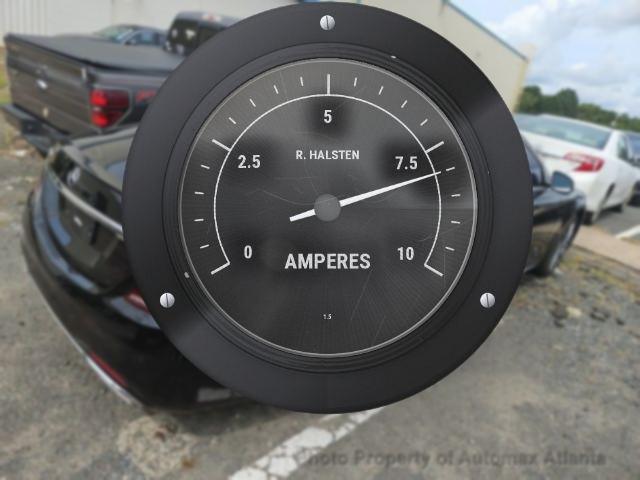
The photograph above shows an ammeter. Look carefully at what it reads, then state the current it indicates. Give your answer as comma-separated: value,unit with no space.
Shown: 8,A
